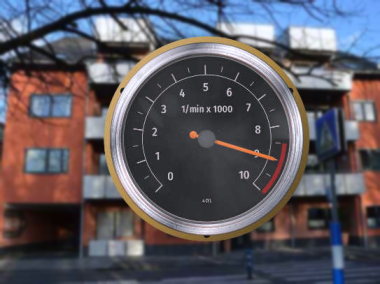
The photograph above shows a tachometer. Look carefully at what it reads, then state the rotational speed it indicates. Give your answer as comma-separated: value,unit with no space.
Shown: 9000,rpm
